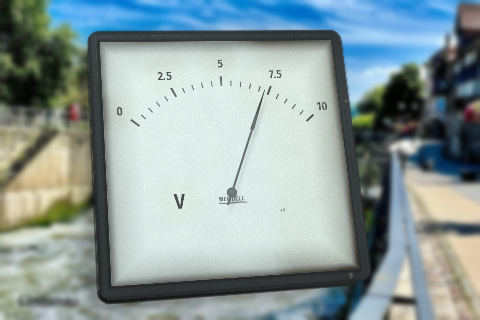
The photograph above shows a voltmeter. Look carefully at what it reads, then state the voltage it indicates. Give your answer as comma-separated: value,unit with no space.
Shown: 7.25,V
